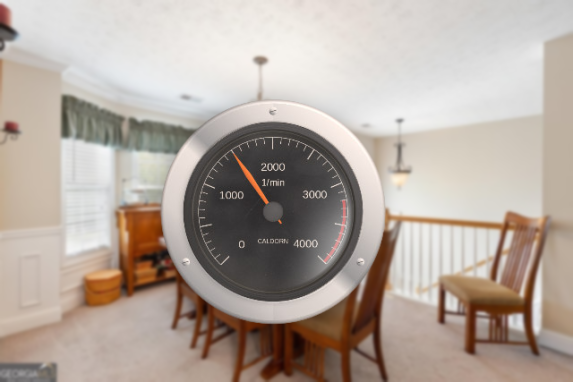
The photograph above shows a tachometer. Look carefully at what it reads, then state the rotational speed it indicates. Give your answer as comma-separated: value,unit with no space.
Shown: 1500,rpm
